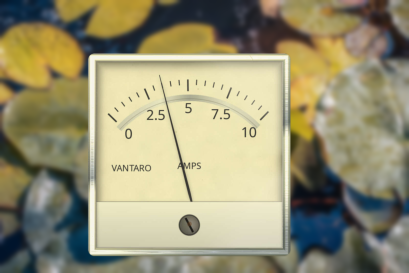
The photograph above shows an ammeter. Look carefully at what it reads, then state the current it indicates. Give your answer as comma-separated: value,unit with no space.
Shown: 3.5,A
